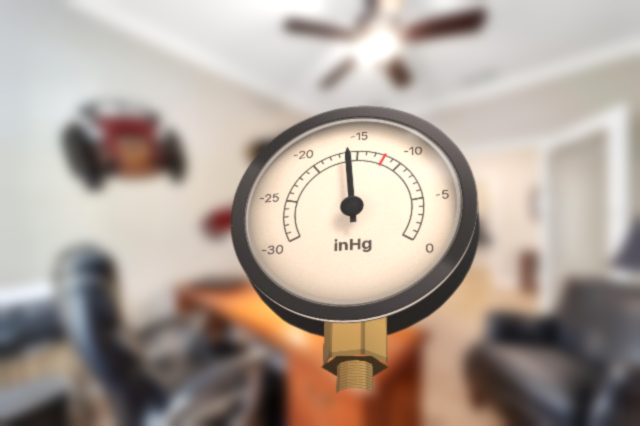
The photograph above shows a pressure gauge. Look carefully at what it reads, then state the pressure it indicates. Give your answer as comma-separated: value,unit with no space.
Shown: -16,inHg
